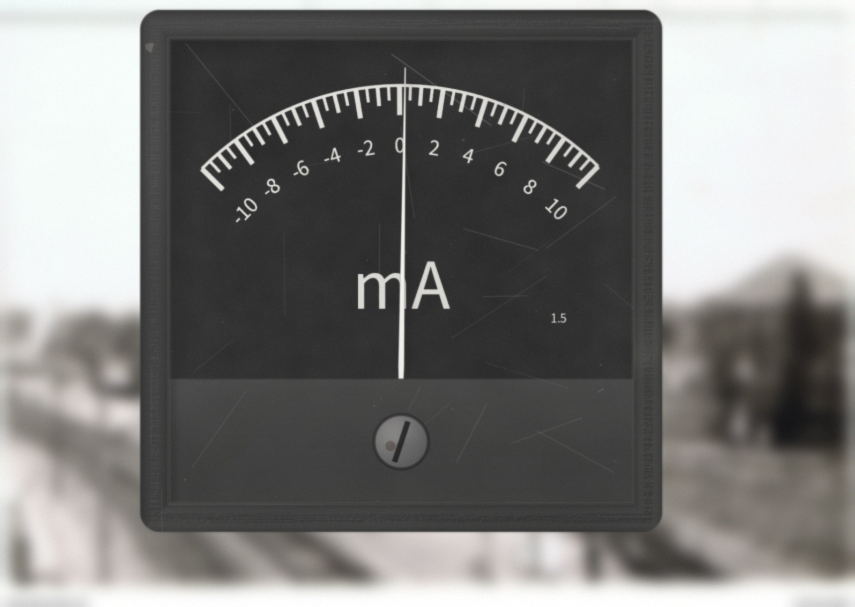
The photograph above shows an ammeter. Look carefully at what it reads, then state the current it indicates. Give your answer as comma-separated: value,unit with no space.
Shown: 0.25,mA
